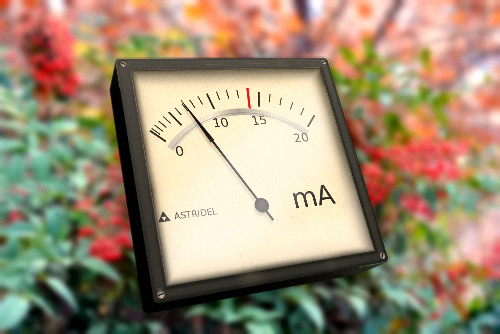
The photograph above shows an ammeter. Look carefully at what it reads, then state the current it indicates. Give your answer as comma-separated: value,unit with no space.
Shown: 7,mA
